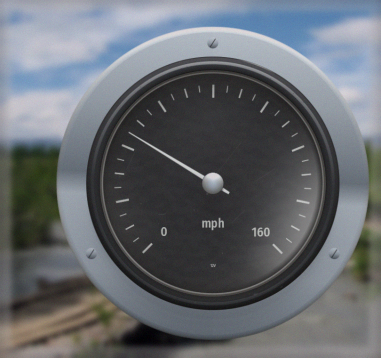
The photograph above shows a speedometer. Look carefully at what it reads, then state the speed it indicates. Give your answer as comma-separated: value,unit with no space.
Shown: 45,mph
